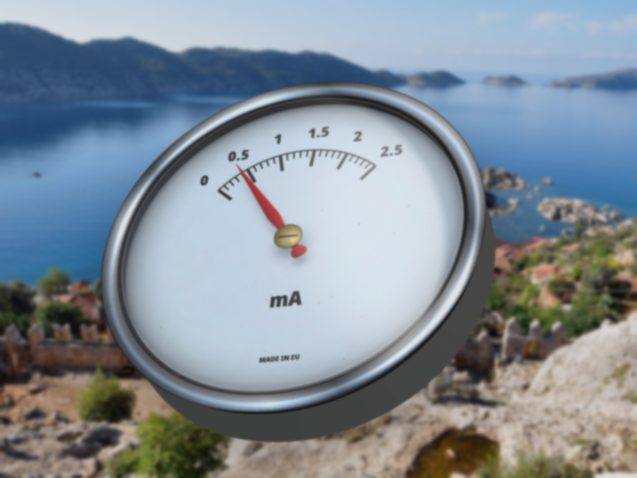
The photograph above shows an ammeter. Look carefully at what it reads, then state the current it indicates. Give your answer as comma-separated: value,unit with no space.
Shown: 0.4,mA
